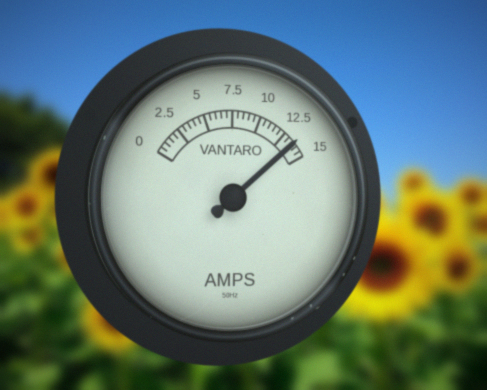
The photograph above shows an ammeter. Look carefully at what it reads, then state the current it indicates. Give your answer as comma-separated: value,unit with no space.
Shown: 13.5,A
